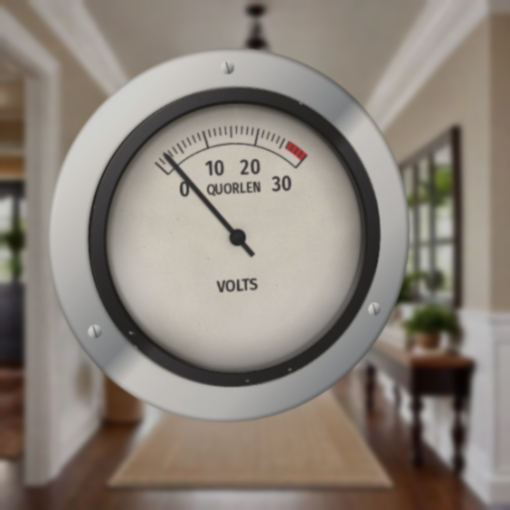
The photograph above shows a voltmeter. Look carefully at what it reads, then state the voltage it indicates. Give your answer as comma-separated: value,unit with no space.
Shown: 2,V
